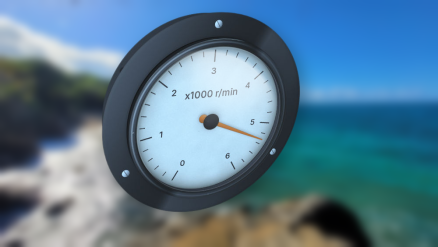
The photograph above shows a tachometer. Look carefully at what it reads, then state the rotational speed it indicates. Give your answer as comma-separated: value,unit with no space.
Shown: 5300,rpm
